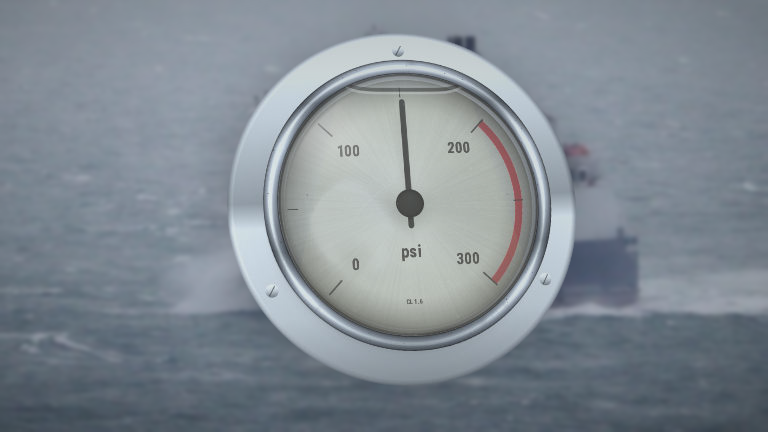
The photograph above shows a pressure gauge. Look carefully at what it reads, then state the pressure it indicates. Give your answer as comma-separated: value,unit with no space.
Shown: 150,psi
